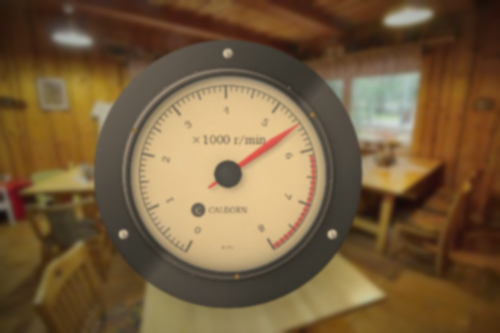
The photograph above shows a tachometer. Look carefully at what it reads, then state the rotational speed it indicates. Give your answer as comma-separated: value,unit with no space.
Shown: 5500,rpm
